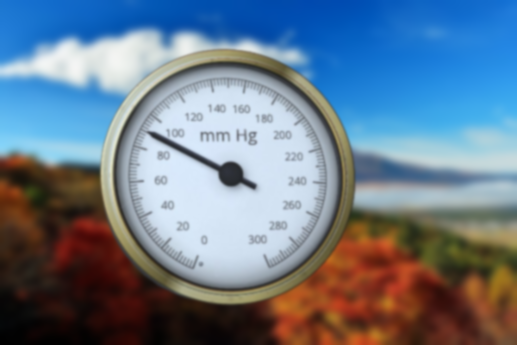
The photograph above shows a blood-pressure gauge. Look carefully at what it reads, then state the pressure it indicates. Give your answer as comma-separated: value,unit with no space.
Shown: 90,mmHg
